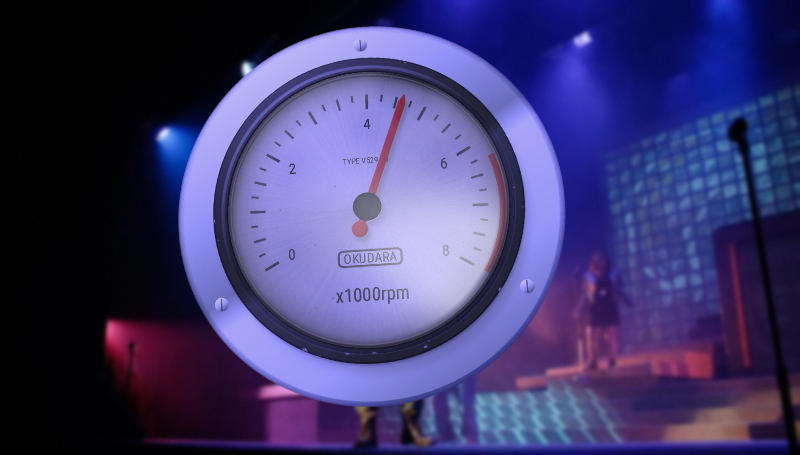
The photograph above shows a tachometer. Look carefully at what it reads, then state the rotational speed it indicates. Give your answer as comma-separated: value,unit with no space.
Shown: 4625,rpm
